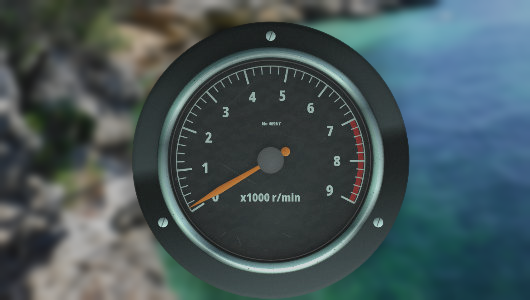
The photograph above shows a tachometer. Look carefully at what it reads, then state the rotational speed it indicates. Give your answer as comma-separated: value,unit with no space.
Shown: 100,rpm
